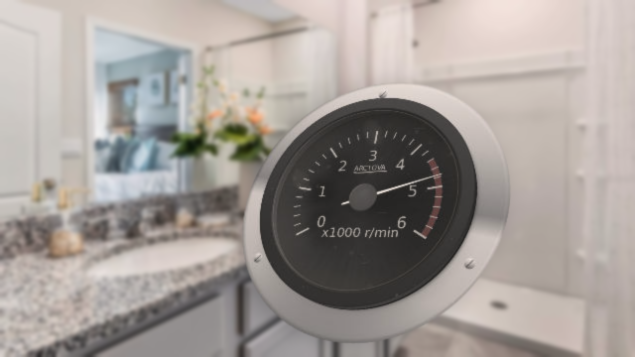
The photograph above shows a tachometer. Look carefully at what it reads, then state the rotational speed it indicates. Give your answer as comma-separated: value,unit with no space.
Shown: 4800,rpm
